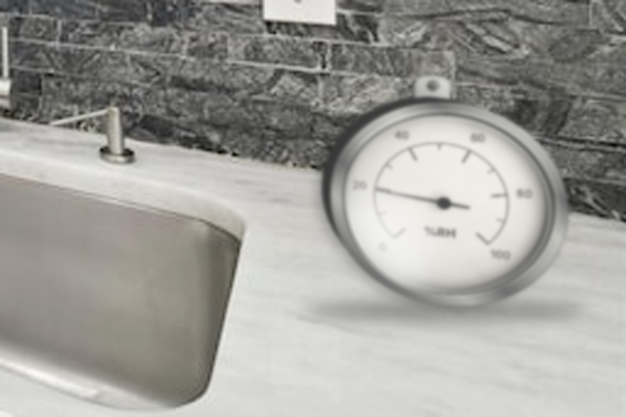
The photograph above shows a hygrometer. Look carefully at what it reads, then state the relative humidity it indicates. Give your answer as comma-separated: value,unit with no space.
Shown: 20,%
